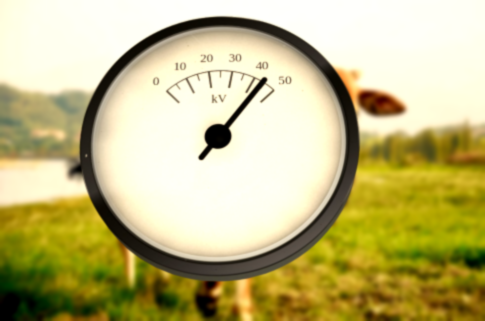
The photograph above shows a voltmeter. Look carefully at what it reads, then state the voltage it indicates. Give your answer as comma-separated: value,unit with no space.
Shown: 45,kV
